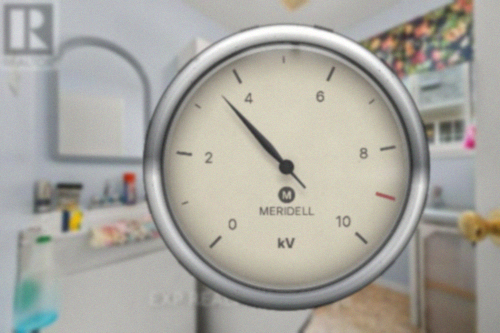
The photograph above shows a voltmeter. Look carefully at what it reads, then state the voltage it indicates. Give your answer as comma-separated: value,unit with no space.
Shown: 3.5,kV
